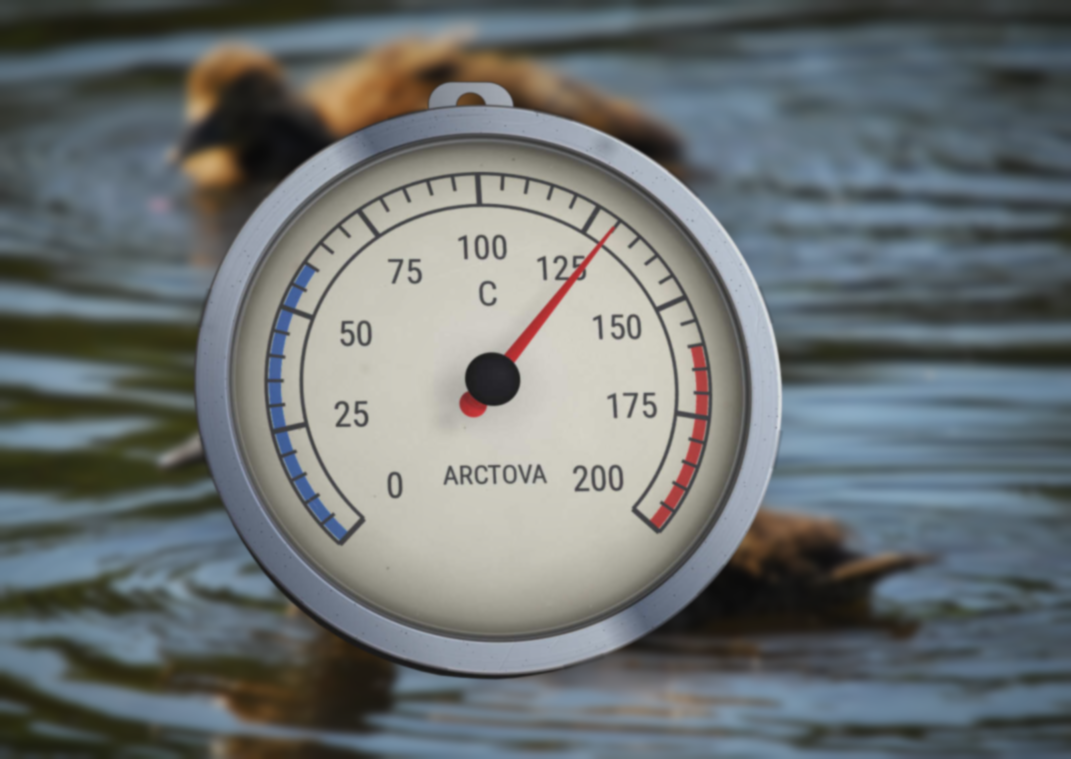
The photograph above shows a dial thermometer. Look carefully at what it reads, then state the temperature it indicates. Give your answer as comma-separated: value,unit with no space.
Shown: 130,°C
